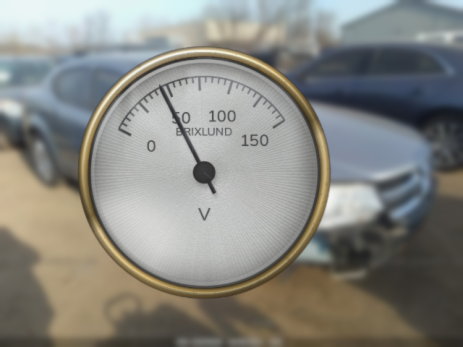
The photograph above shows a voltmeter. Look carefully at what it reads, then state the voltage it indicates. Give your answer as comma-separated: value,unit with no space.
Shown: 45,V
